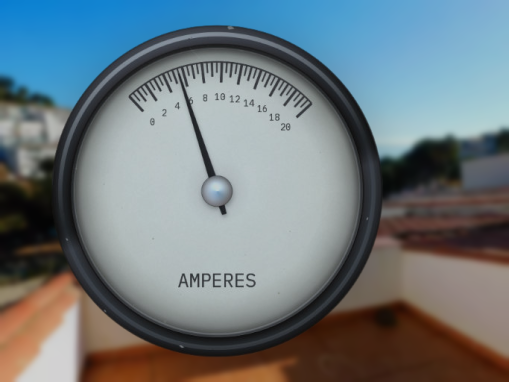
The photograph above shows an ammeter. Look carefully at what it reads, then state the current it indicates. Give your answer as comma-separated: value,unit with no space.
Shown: 5.5,A
